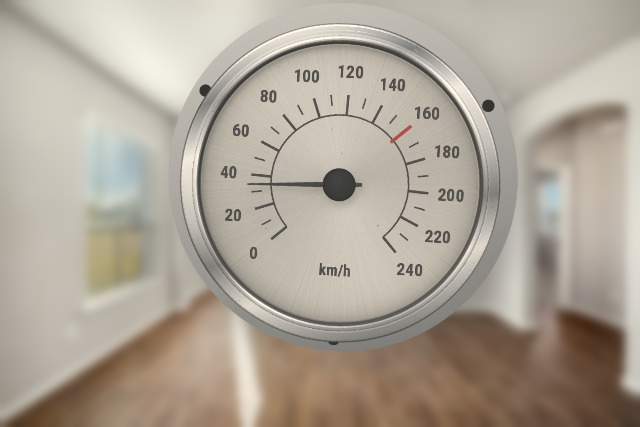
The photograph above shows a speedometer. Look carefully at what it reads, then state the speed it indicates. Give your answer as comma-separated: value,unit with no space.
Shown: 35,km/h
